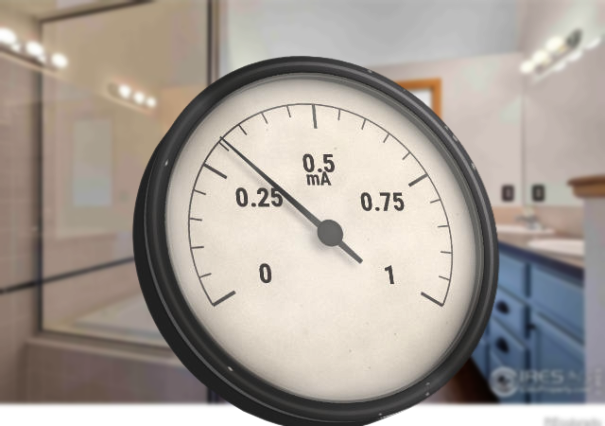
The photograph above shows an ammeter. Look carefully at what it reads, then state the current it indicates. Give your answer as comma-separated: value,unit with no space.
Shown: 0.3,mA
